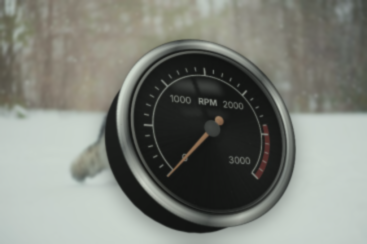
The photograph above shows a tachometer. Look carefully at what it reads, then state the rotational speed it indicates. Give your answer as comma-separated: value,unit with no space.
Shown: 0,rpm
